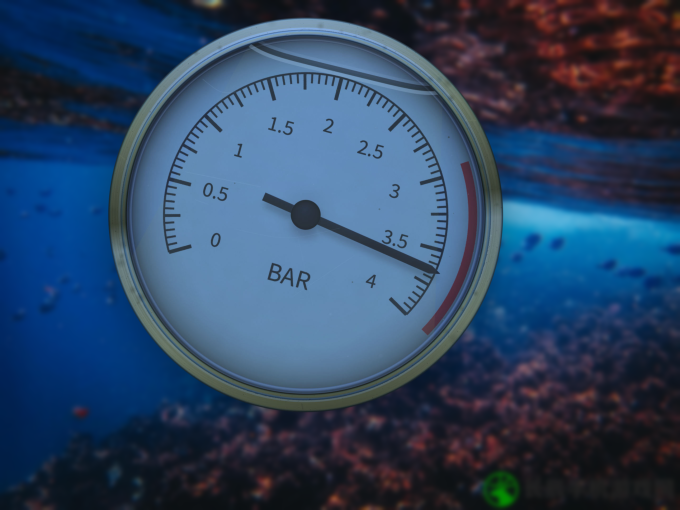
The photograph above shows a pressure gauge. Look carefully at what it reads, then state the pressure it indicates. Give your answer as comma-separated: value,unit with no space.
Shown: 3.65,bar
